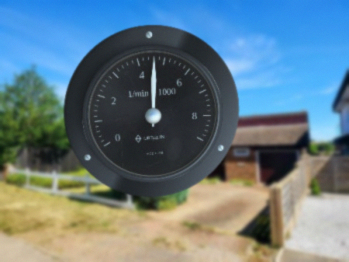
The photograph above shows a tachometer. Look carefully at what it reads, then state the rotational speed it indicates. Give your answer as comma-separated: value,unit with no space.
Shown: 4600,rpm
